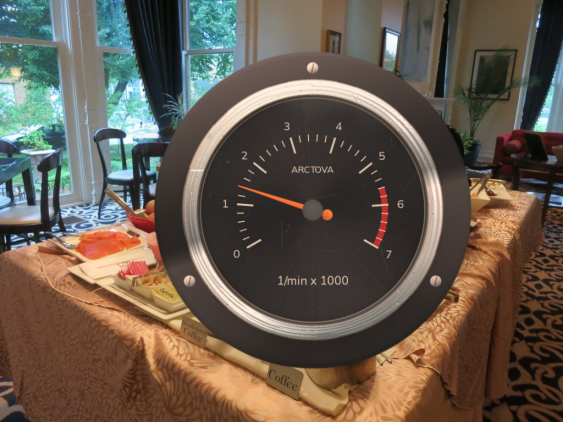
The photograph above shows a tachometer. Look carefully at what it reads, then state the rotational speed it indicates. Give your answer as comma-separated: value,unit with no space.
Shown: 1400,rpm
